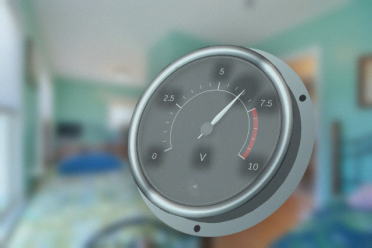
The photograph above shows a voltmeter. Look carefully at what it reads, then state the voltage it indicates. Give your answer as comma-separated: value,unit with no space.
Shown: 6.5,V
